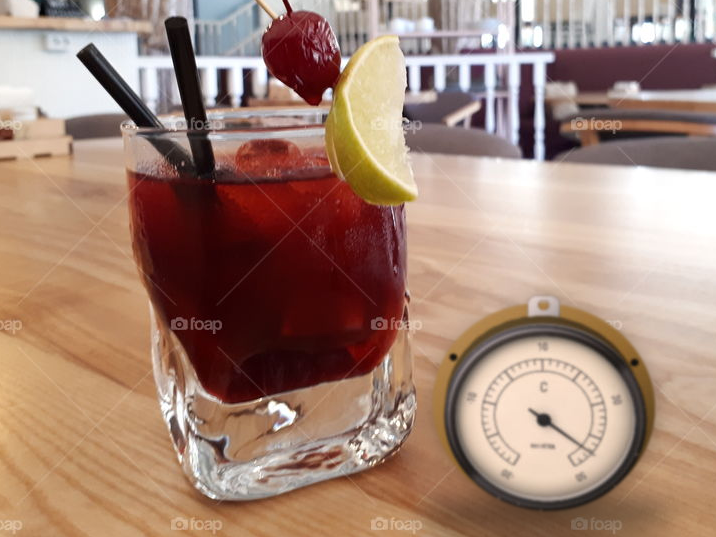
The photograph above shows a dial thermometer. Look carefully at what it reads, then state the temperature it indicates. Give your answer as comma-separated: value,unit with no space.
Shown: 44,°C
